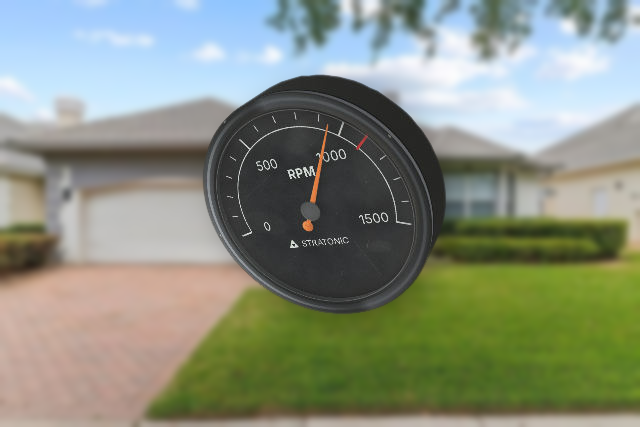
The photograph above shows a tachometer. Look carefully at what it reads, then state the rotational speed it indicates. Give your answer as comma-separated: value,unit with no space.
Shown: 950,rpm
